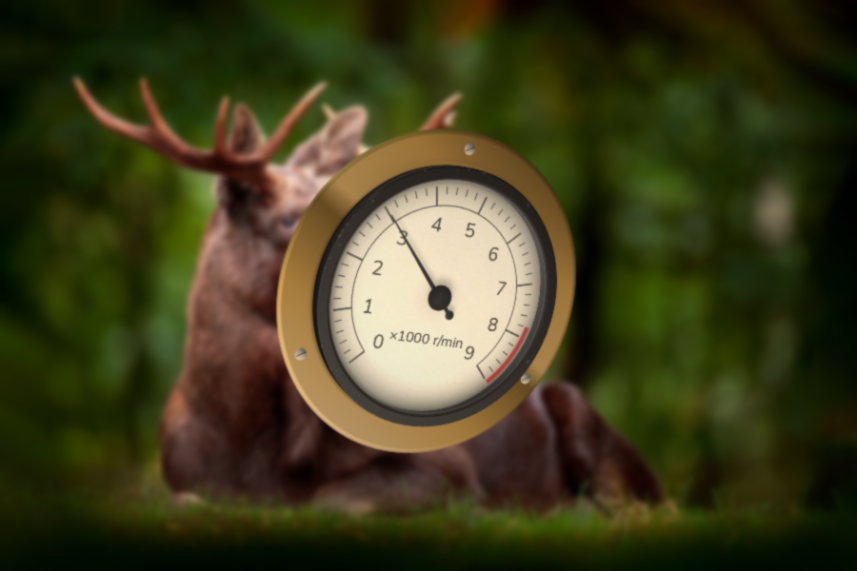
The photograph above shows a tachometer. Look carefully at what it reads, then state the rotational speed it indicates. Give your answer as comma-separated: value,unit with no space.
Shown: 3000,rpm
